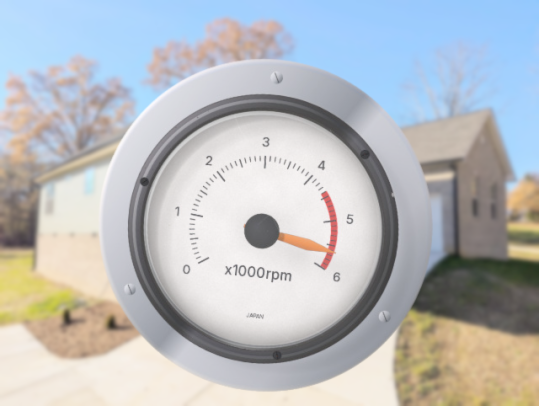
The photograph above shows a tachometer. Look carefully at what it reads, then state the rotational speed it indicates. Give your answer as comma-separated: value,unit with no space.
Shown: 5600,rpm
